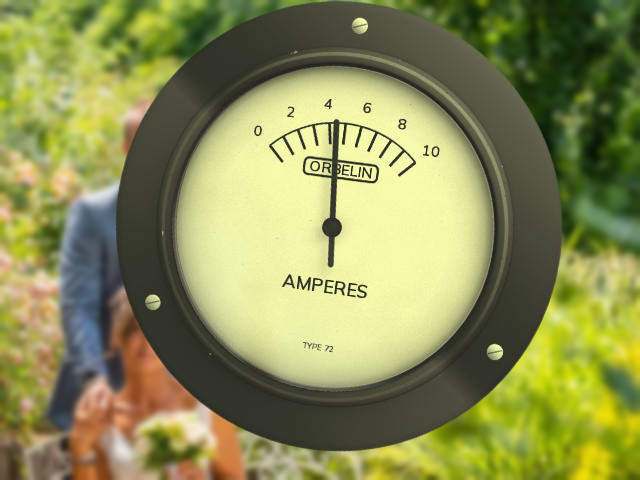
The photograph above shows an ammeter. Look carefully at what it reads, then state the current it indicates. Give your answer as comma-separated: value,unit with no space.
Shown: 4.5,A
